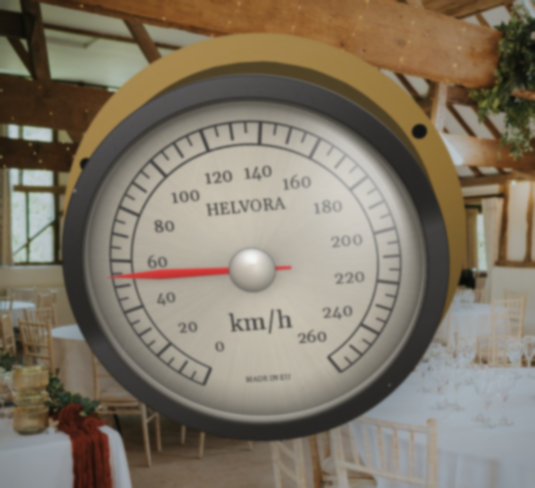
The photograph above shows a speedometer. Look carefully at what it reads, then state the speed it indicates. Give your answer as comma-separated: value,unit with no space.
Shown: 55,km/h
